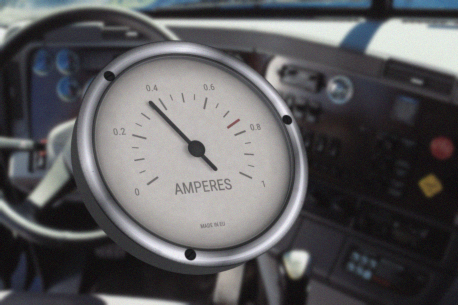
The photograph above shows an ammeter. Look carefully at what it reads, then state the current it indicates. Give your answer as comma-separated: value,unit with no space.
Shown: 0.35,A
